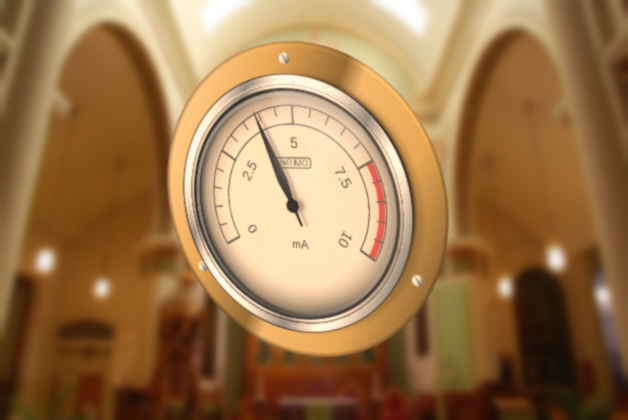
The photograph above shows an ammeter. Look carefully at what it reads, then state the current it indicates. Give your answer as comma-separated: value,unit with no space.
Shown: 4,mA
